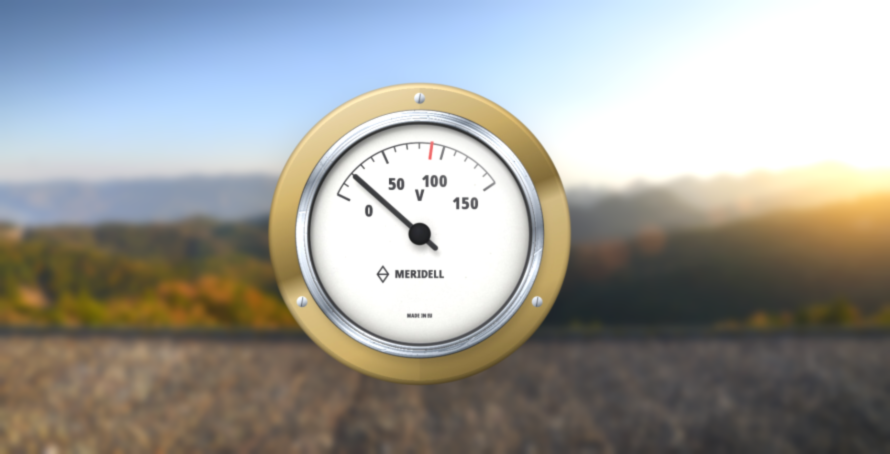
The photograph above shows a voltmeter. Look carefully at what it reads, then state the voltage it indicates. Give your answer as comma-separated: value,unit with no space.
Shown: 20,V
